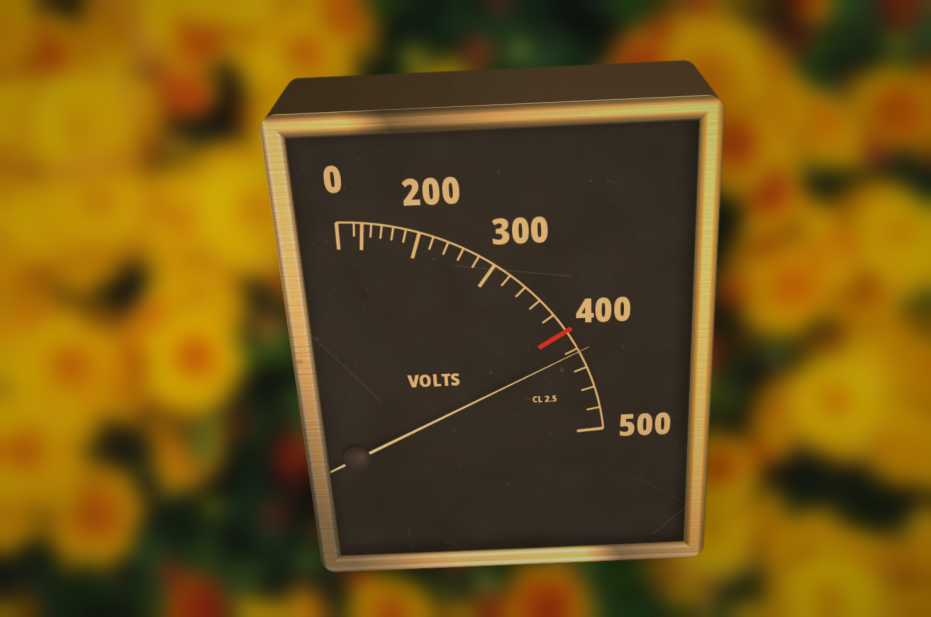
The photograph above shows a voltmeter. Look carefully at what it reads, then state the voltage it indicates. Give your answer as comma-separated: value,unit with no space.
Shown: 420,V
